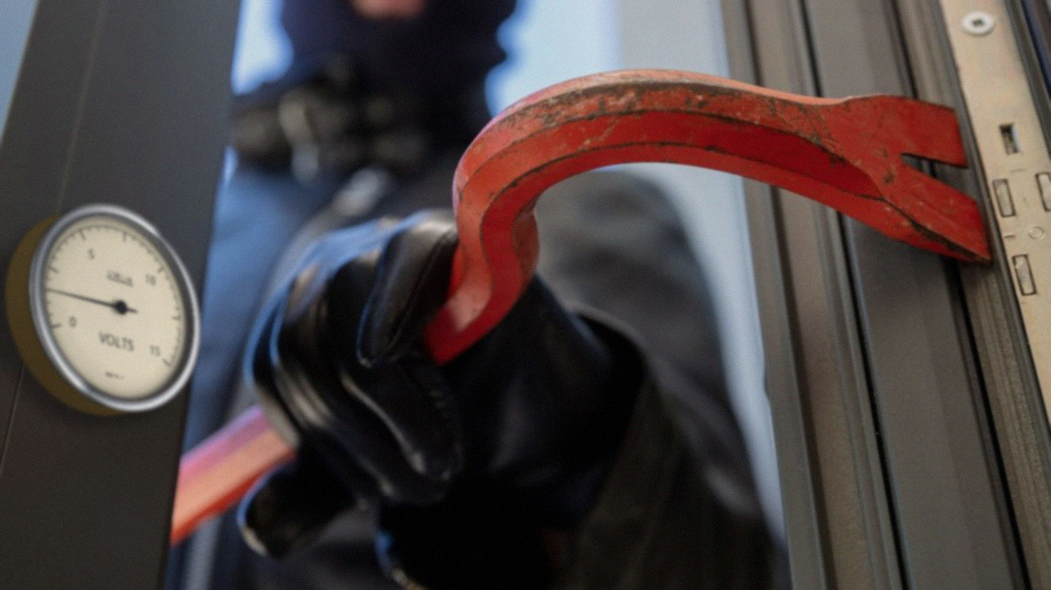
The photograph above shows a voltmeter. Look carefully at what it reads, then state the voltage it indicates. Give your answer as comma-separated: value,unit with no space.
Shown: 1.5,V
